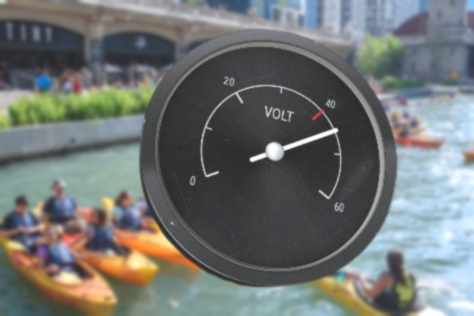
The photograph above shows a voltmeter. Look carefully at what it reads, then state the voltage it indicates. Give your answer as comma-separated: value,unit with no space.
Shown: 45,V
